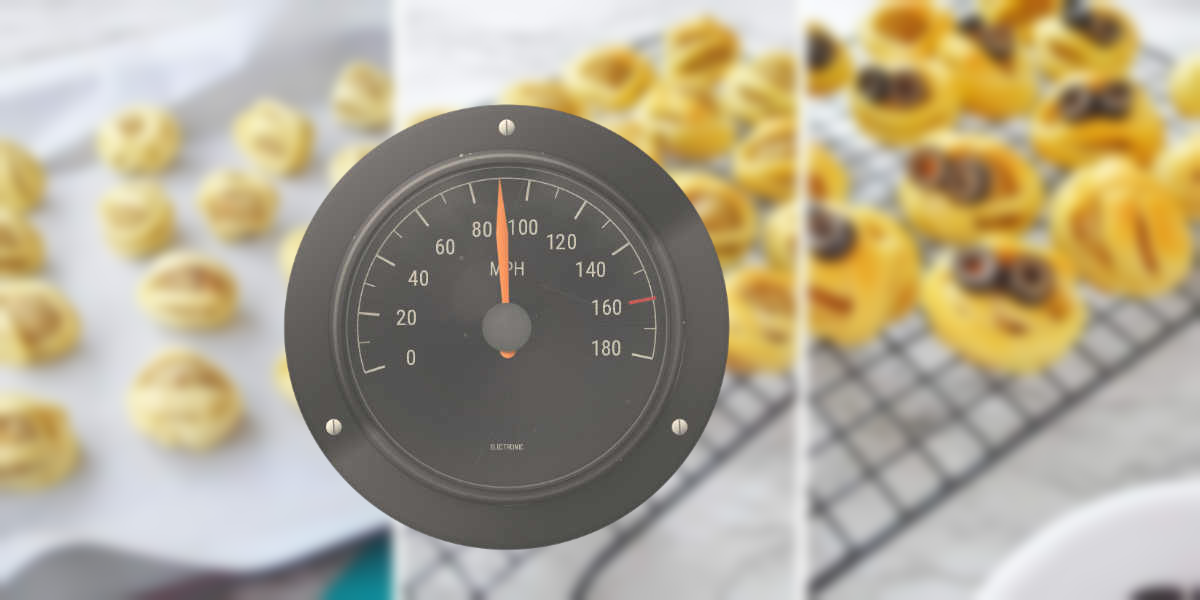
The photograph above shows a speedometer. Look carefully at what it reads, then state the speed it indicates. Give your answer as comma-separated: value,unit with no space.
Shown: 90,mph
